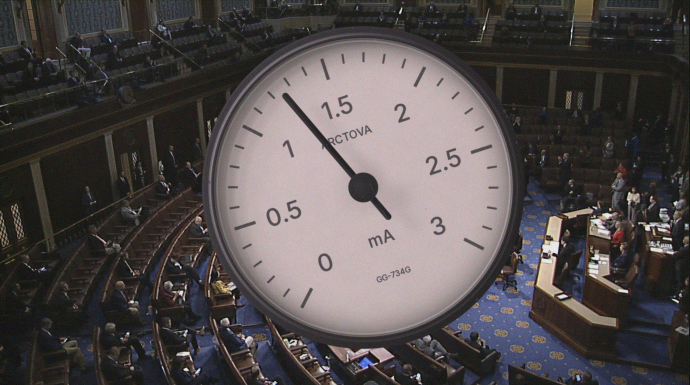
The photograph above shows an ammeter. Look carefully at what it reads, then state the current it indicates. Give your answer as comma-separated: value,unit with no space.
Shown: 1.25,mA
